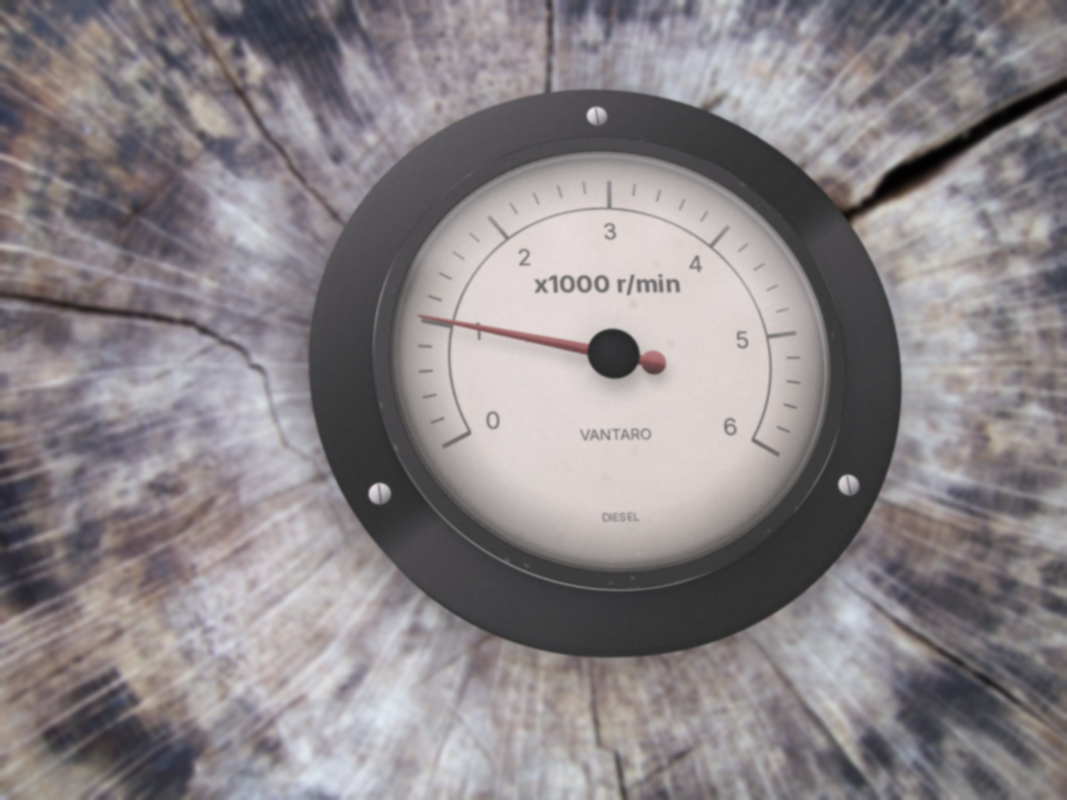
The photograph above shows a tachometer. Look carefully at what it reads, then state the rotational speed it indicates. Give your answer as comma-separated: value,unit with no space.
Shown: 1000,rpm
